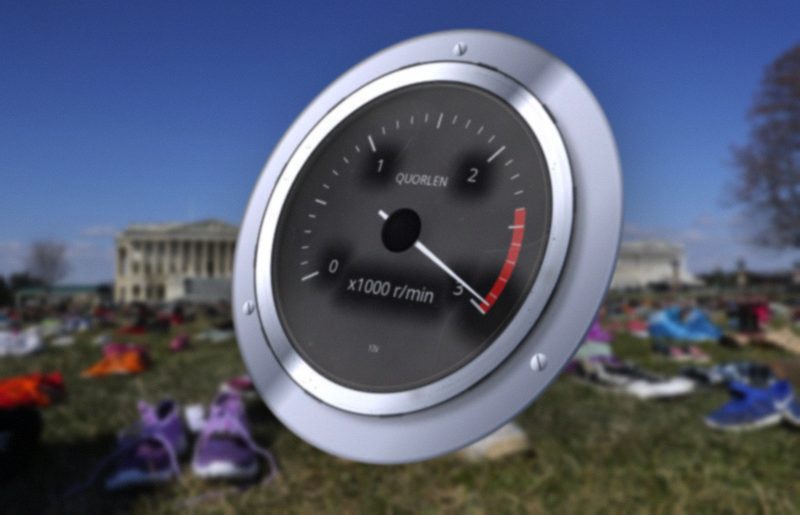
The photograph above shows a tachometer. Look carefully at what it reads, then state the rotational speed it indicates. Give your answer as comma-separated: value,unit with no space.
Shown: 2950,rpm
